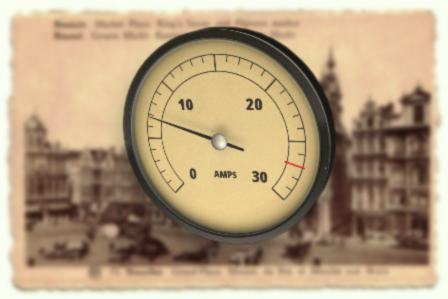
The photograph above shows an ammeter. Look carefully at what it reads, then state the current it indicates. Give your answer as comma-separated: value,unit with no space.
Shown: 7,A
